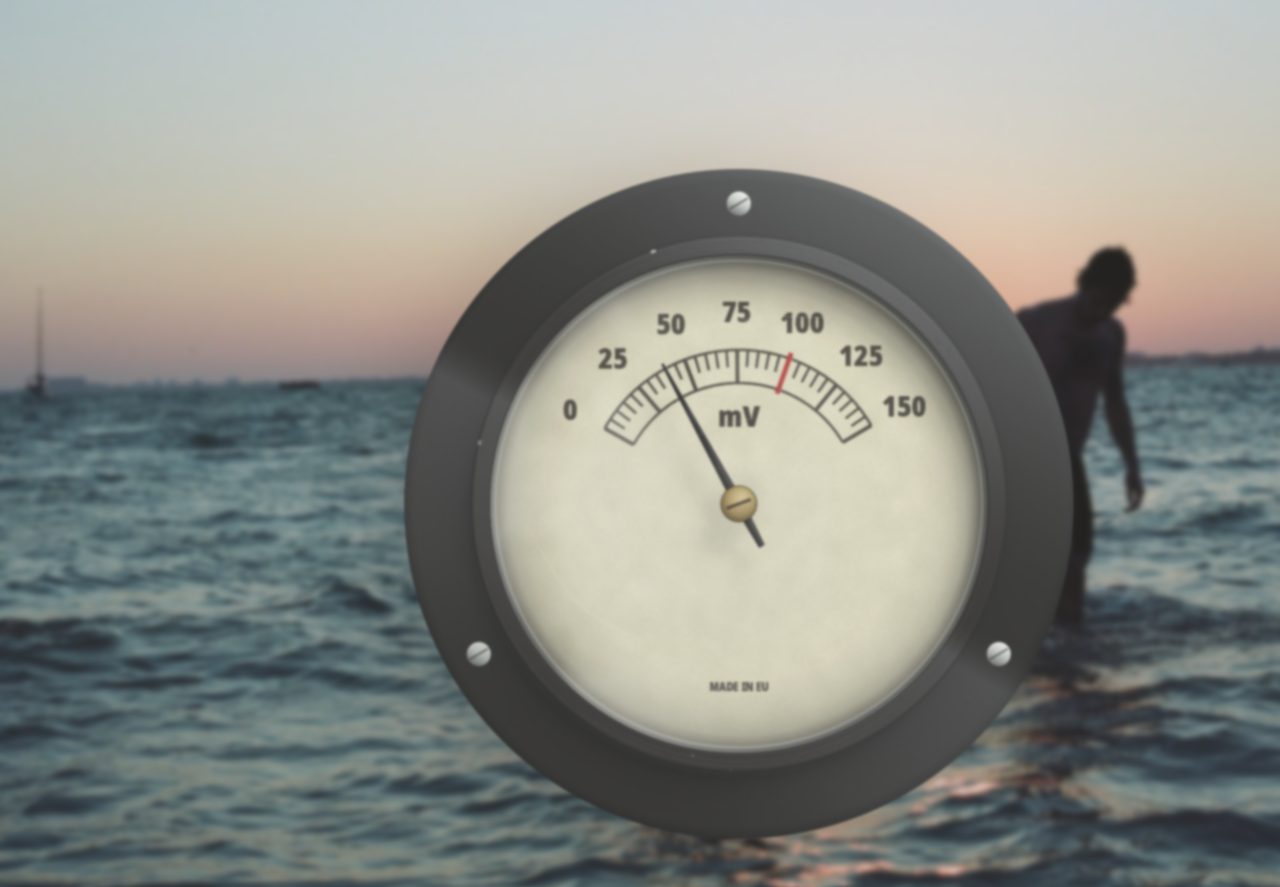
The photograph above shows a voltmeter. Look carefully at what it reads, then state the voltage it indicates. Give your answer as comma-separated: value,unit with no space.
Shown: 40,mV
